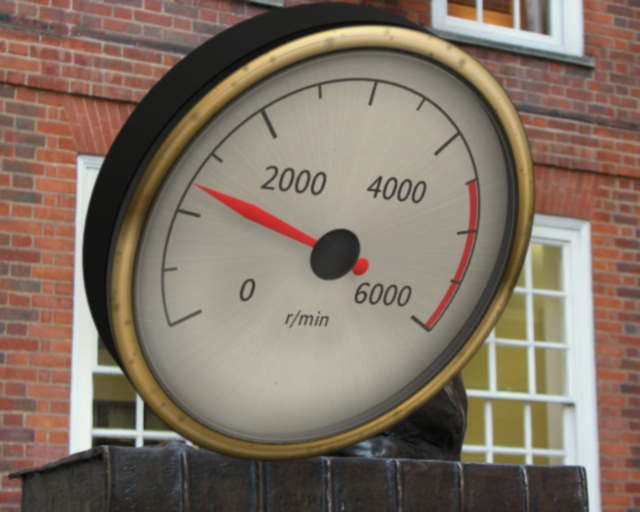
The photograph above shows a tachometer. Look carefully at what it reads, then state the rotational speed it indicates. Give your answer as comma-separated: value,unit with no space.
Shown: 1250,rpm
